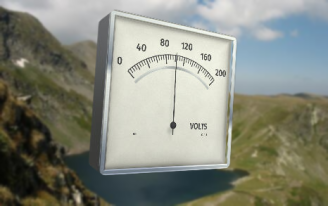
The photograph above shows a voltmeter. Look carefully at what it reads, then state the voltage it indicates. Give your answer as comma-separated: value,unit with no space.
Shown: 100,V
